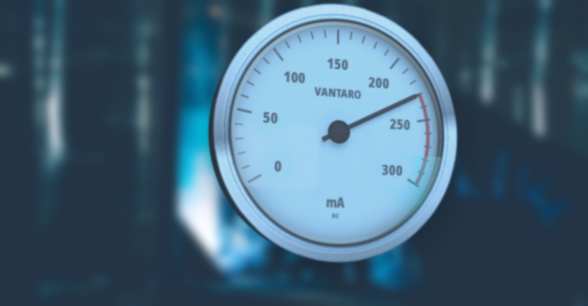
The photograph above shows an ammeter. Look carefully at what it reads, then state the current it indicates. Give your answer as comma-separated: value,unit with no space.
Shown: 230,mA
